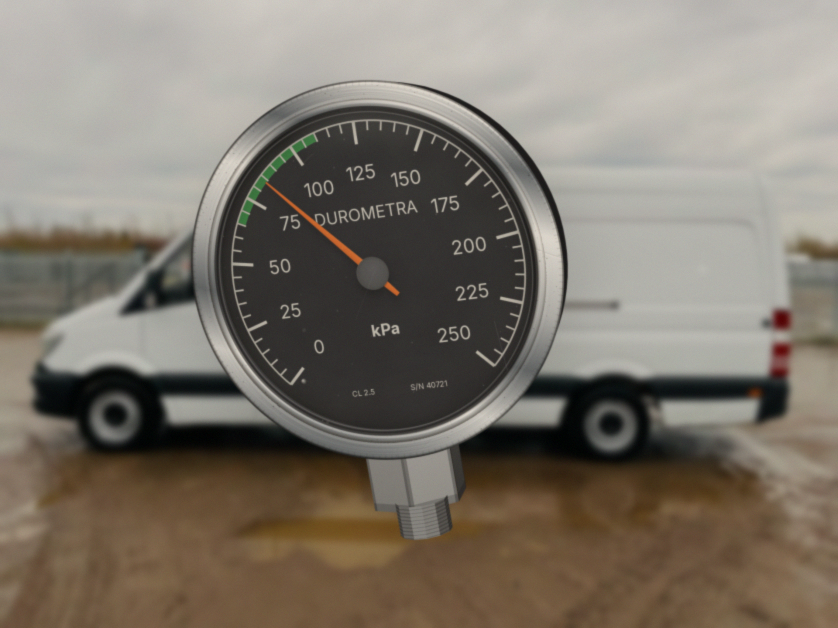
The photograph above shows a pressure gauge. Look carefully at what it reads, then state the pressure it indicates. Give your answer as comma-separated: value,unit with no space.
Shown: 85,kPa
